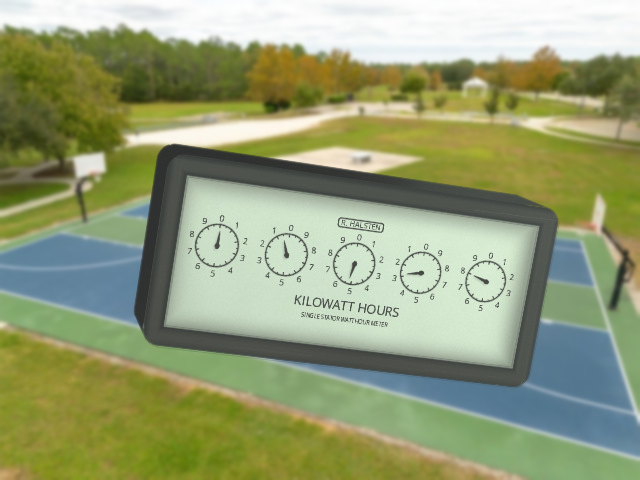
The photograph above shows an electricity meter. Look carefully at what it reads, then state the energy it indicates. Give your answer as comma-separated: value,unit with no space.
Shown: 528,kWh
